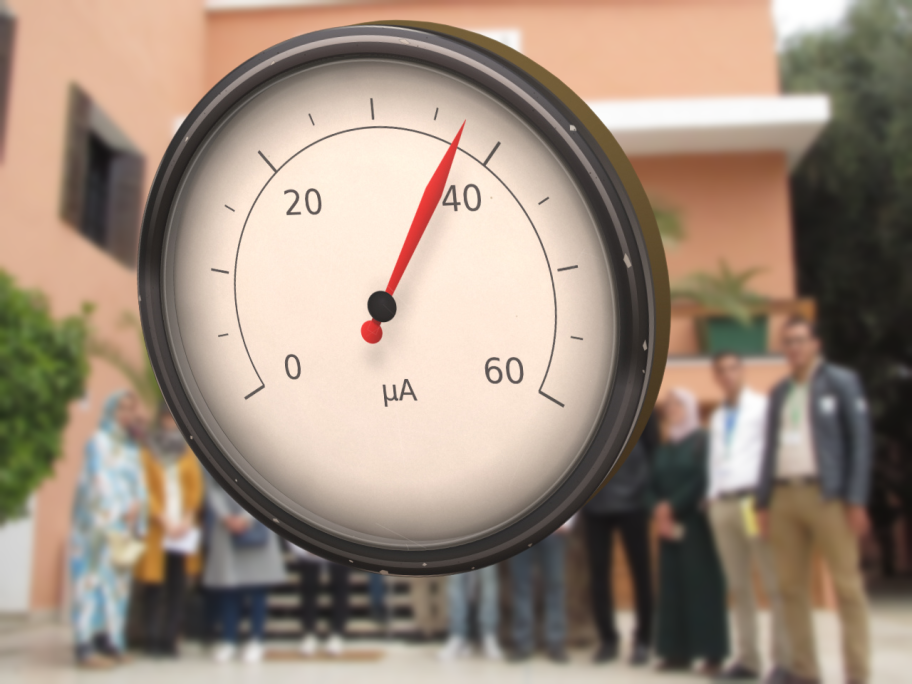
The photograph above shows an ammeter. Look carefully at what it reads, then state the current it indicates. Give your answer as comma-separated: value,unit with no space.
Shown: 37.5,µA
